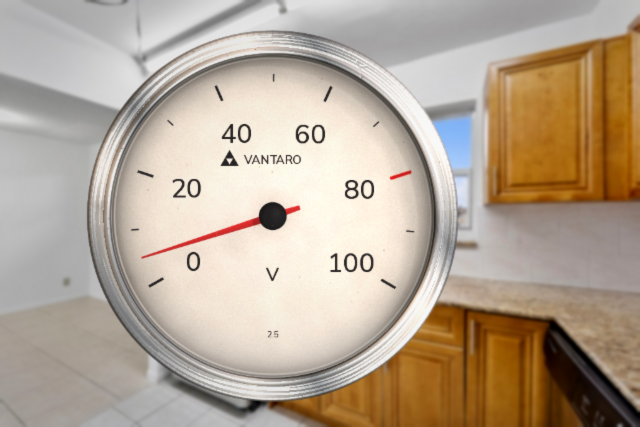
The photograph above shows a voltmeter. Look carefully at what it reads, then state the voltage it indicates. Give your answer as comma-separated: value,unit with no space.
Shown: 5,V
